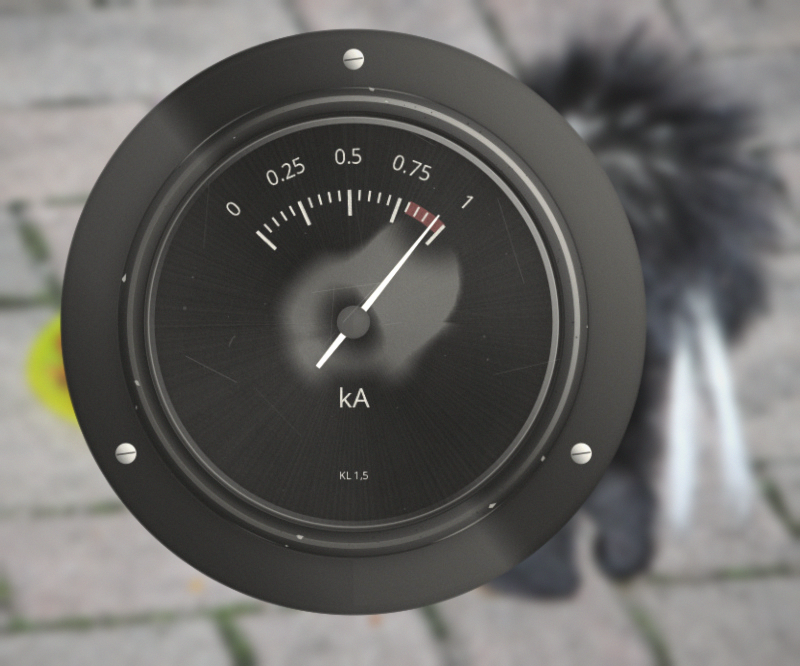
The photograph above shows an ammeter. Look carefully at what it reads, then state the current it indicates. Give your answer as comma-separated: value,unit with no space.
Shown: 0.95,kA
